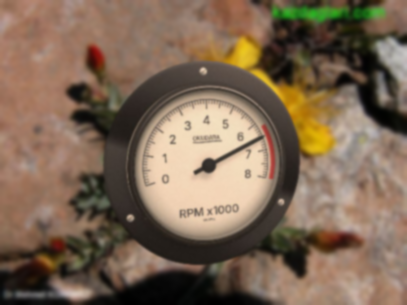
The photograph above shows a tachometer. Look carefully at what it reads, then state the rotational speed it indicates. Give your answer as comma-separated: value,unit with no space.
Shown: 6500,rpm
